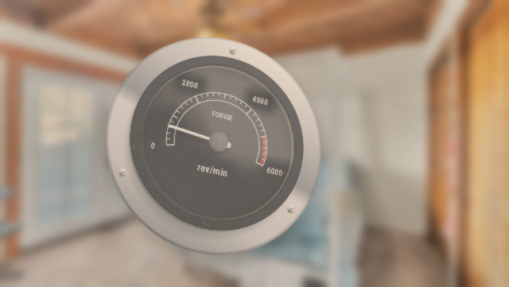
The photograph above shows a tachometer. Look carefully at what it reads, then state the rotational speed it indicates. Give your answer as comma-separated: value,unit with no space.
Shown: 600,rpm
